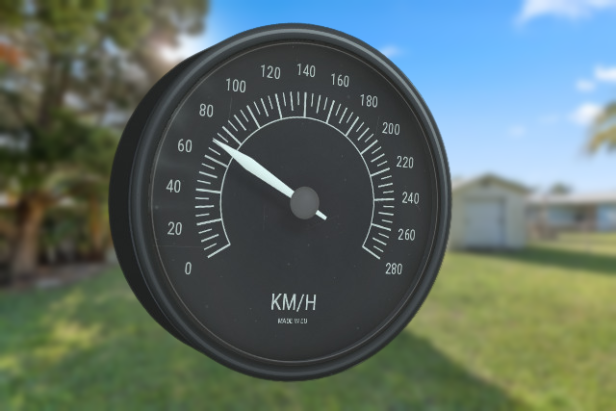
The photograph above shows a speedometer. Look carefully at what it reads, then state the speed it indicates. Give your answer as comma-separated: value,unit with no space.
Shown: 70,km/h
